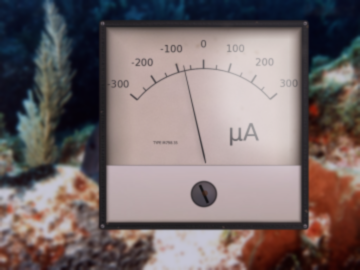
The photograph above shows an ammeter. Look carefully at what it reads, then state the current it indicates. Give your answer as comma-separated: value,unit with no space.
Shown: -75,µA
